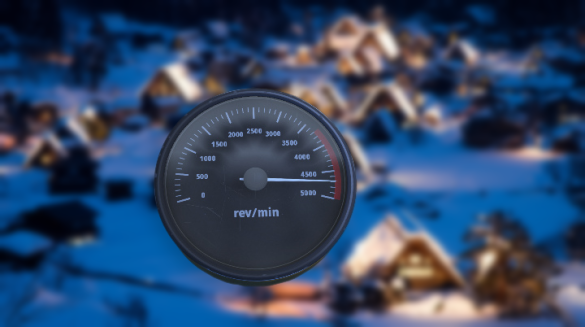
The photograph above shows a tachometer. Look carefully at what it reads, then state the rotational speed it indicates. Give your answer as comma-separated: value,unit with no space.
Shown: 4700,rpm
